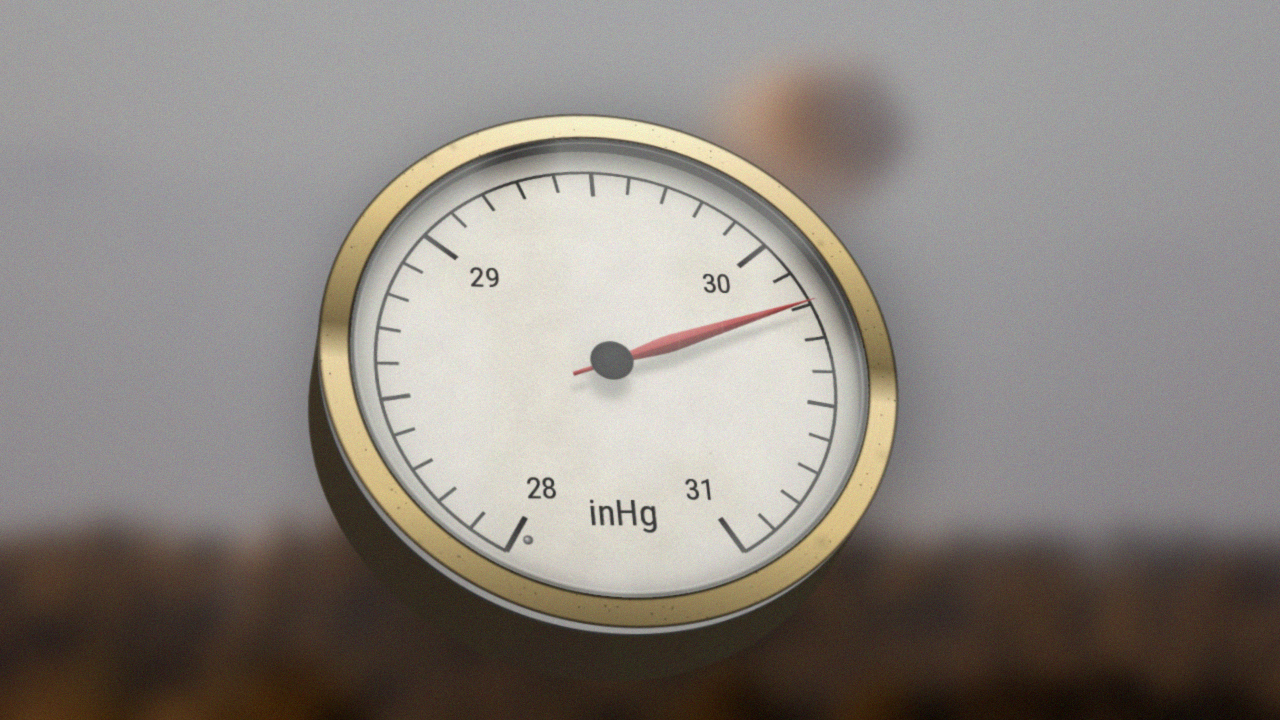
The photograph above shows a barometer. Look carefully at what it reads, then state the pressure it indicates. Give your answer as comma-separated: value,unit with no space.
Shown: 30.2,inHg
